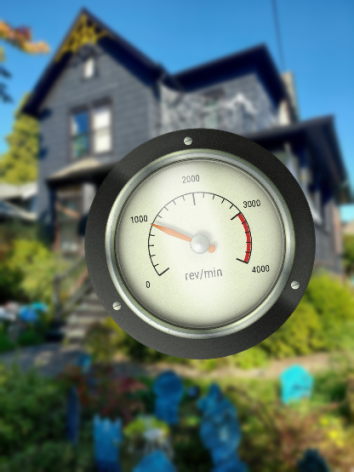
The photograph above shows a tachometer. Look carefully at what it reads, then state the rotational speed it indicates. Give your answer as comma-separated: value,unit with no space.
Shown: 1000,rpm
